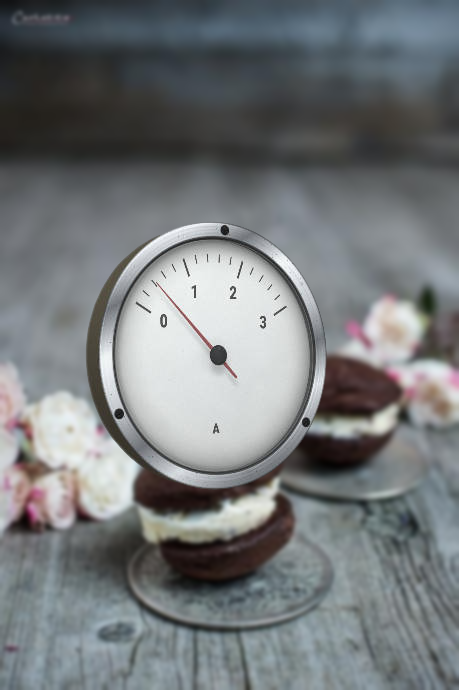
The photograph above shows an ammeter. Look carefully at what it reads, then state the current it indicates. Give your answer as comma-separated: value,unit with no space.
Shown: 0.4,A
